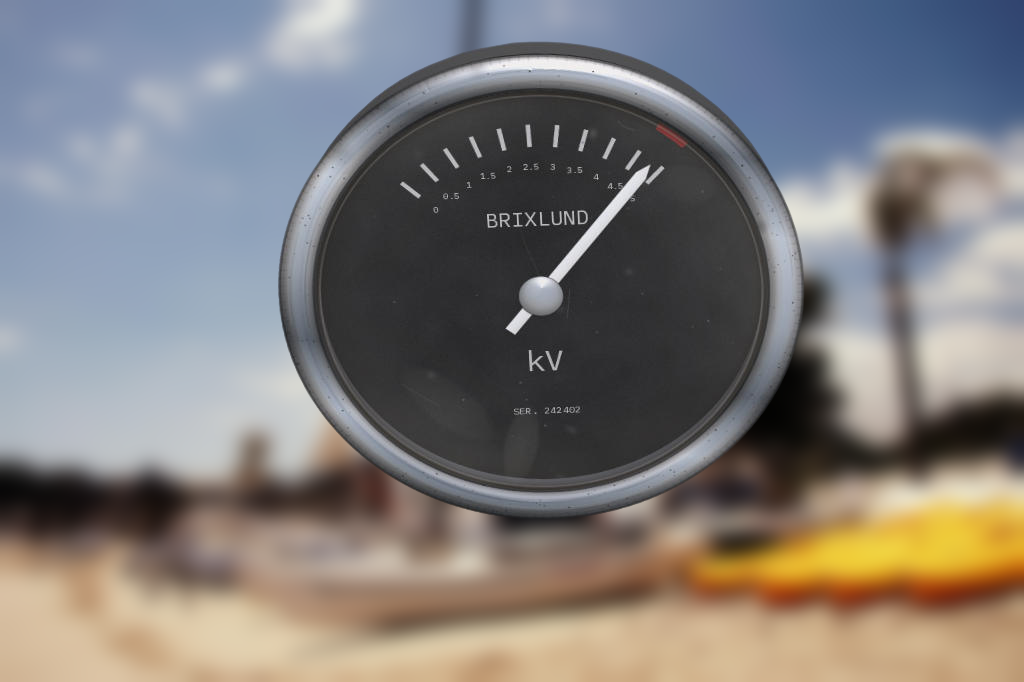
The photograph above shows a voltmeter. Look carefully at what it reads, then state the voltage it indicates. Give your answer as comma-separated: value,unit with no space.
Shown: 4.75,kV
